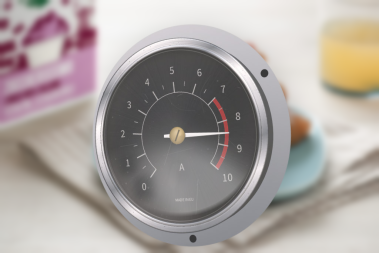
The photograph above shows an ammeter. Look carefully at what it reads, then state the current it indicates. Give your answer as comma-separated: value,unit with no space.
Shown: 8.5,A
